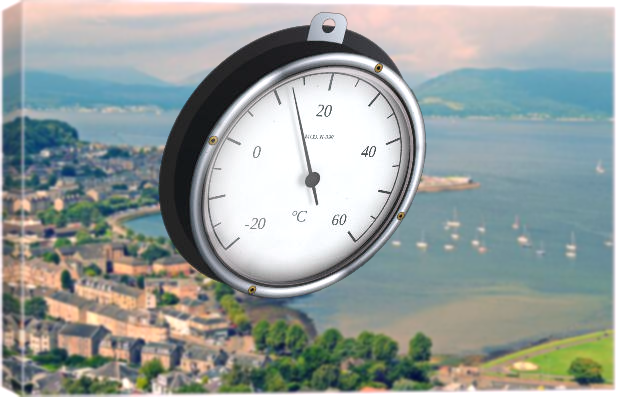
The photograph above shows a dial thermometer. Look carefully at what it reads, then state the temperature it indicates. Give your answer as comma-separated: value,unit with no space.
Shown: 12.5,°C
